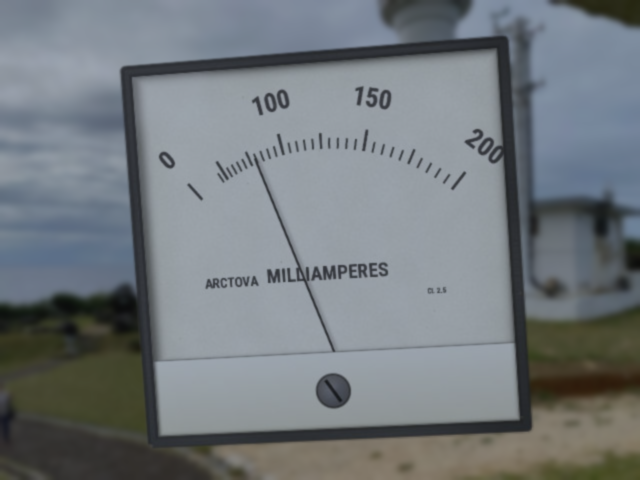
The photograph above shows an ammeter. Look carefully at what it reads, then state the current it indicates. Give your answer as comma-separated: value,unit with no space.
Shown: 80,mA
